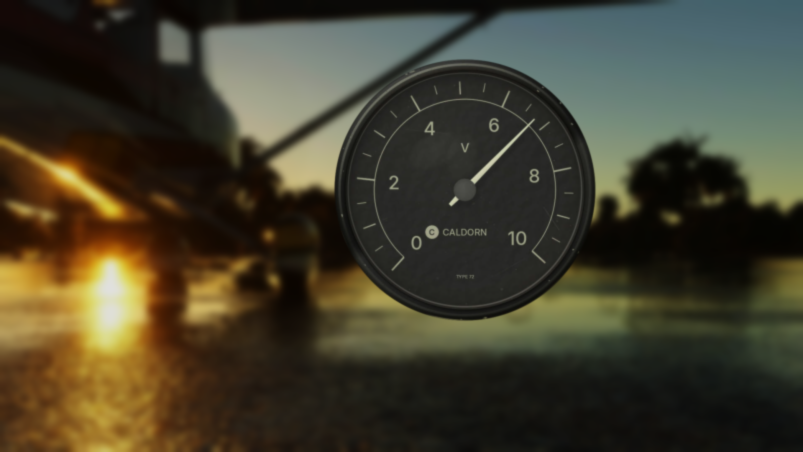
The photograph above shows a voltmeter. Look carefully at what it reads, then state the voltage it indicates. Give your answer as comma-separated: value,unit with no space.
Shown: 6.75,V
